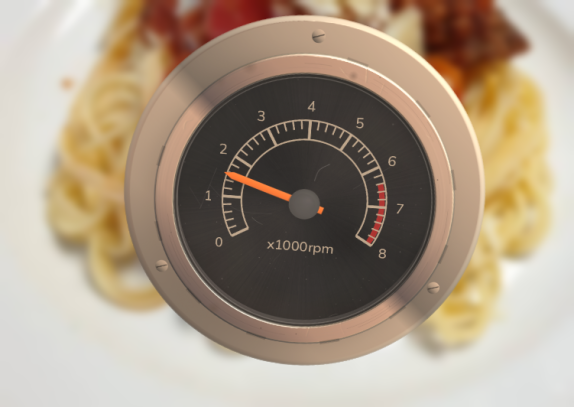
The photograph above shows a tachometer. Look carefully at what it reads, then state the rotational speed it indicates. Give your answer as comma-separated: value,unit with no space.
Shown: 1600,rpm
